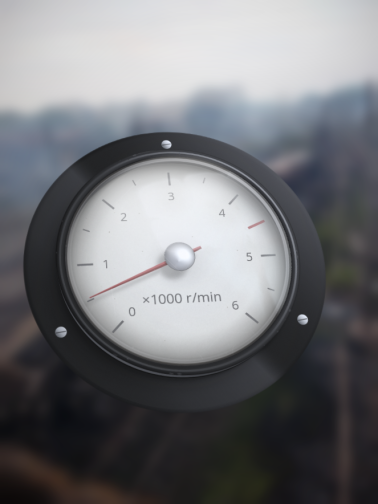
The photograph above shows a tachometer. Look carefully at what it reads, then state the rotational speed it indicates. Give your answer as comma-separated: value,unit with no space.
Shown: 500,rpm
